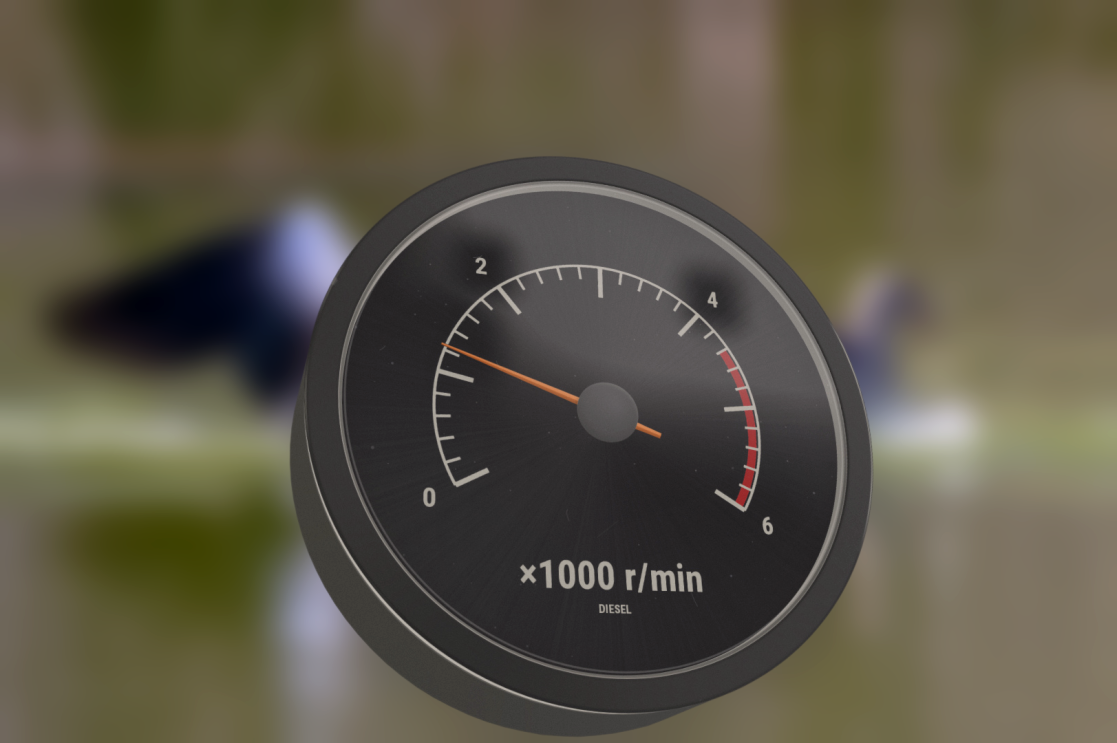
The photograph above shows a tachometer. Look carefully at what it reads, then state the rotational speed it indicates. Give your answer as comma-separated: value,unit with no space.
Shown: 1200,rpm
